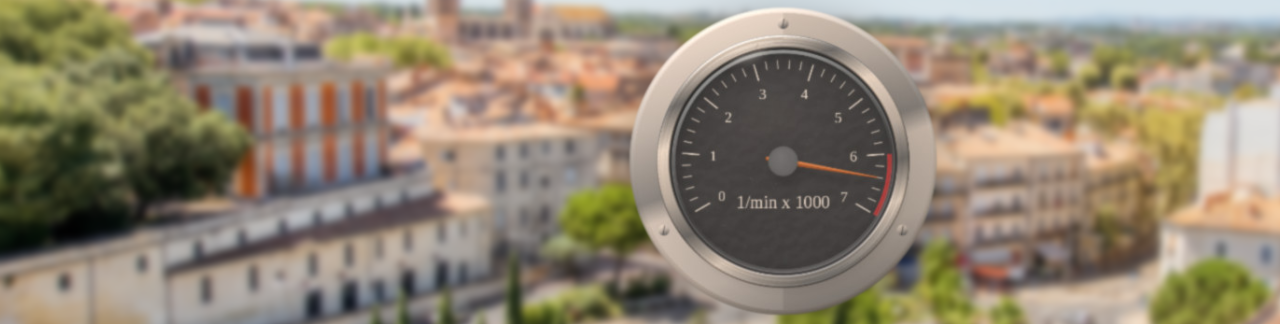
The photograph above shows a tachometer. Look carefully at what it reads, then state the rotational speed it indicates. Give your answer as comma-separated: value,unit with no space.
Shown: 6400,rpm
